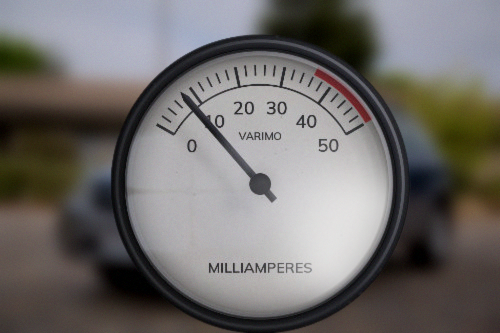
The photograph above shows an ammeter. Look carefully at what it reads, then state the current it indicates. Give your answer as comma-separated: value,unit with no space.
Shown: 8,mA
